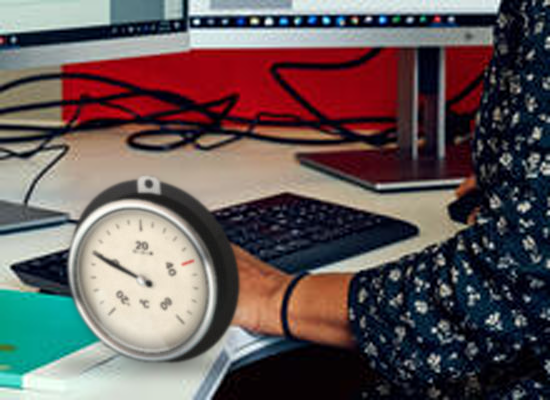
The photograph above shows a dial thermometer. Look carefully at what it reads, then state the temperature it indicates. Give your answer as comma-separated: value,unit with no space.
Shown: 0,°C
